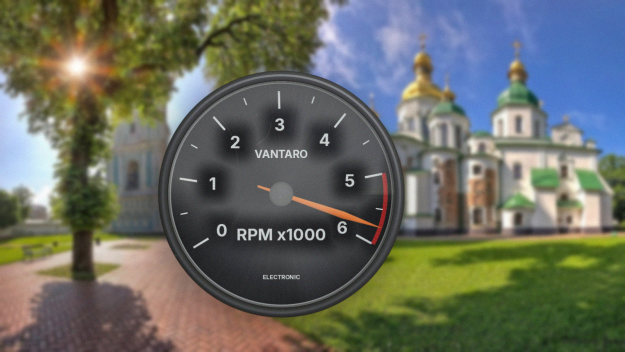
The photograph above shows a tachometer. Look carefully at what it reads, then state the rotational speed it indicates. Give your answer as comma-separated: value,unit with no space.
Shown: 5750,rpm
